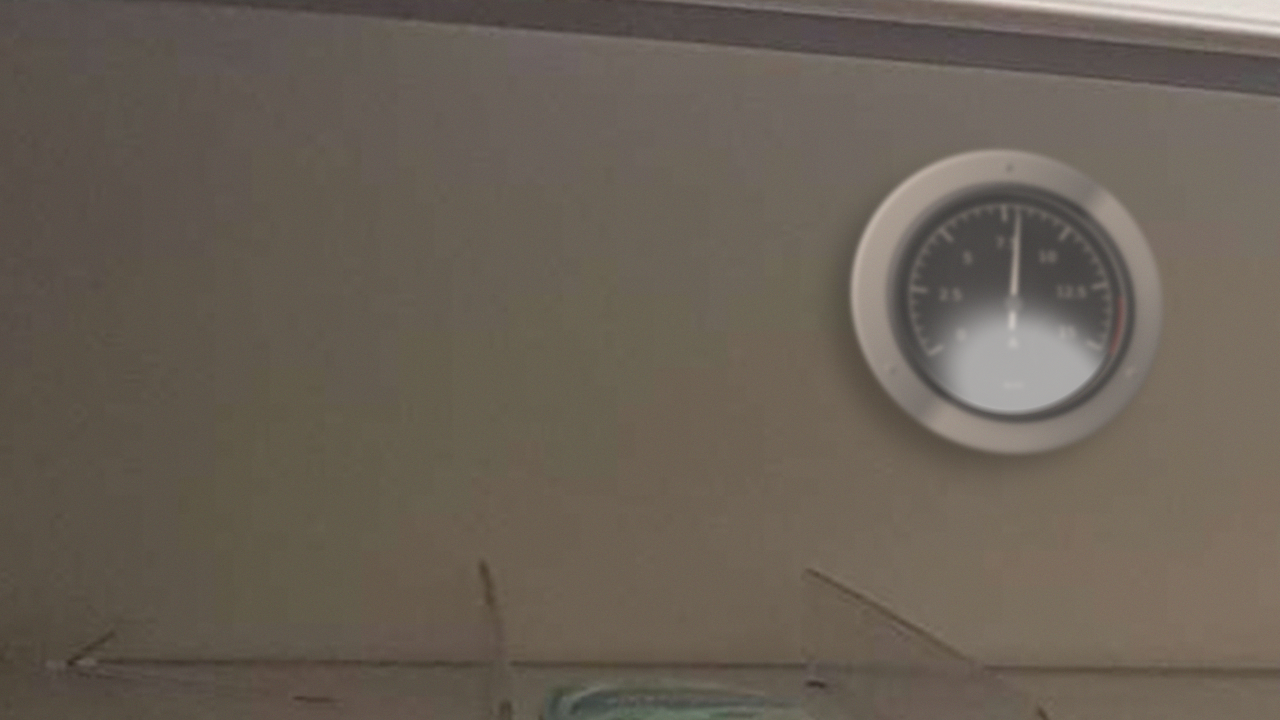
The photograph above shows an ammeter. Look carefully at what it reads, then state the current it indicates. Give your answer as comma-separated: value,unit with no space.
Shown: 8,A
